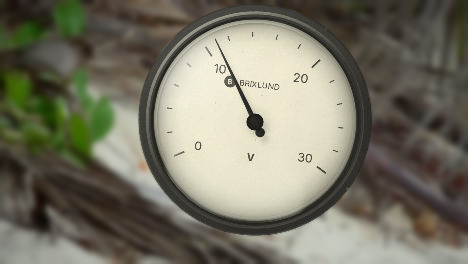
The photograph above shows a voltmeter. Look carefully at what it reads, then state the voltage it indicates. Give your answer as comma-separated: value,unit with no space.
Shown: 11,V
